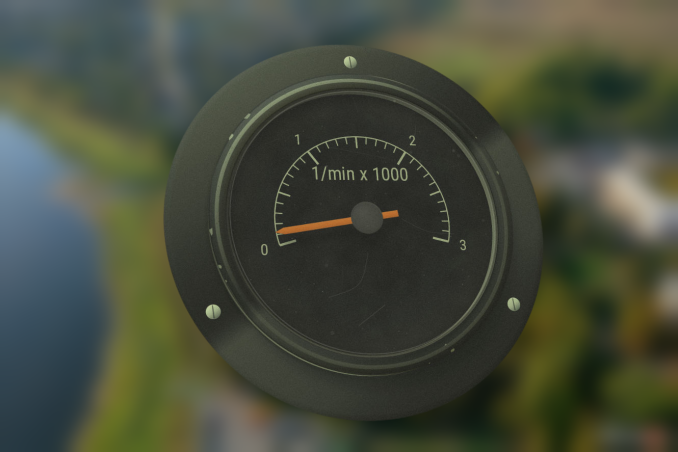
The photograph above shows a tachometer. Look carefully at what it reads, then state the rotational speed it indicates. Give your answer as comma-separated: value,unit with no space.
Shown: 100,rpm
